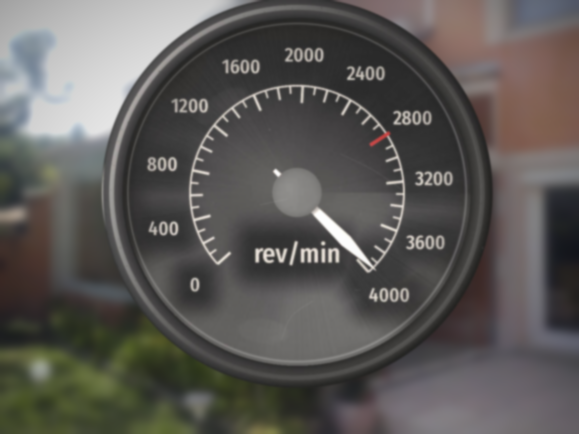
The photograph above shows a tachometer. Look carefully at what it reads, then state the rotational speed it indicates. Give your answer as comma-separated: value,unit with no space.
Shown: 3950,rpm
